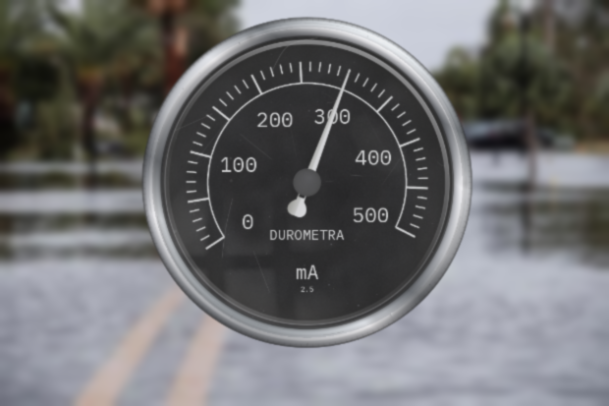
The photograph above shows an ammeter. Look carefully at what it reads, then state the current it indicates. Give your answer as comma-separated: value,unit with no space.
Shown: 300,mA
